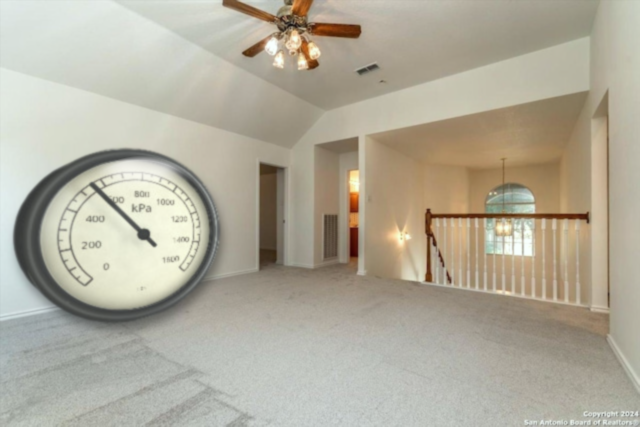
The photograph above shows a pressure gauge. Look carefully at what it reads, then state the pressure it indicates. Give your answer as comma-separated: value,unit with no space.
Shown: 550,kPa
